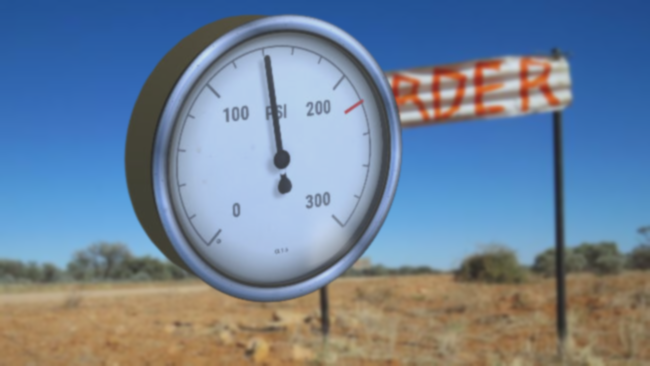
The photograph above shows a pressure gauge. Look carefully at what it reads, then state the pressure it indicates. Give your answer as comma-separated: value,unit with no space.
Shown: 140,psi
